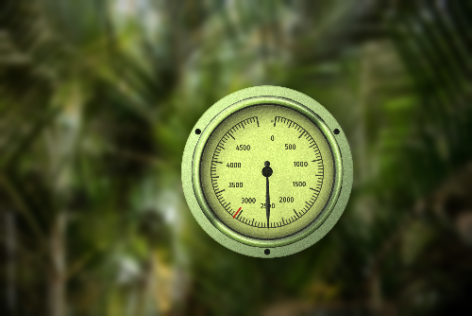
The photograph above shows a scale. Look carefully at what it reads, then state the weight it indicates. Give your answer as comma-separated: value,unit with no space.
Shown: 2500,g
